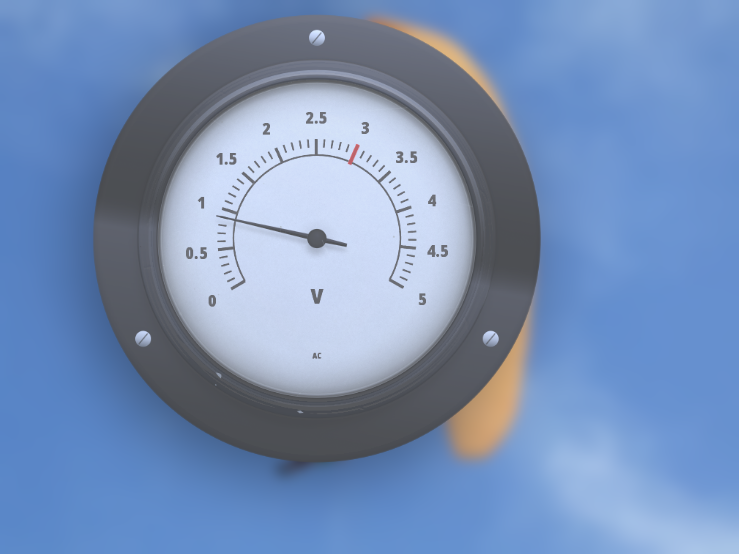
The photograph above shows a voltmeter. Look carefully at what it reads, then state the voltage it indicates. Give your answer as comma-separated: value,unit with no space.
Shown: 0.9,V
